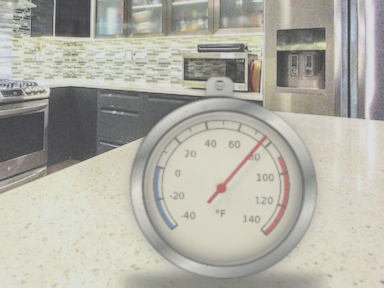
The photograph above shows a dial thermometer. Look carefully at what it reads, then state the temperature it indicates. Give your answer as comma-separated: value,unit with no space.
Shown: 75,°F
